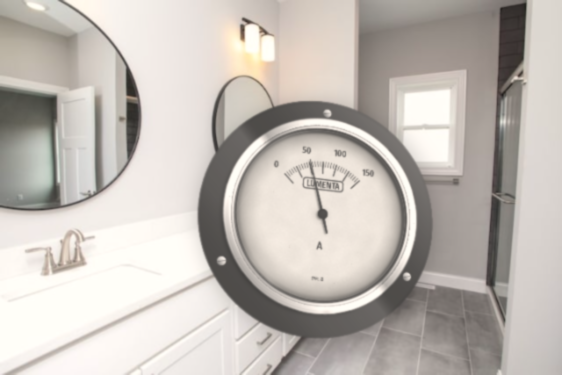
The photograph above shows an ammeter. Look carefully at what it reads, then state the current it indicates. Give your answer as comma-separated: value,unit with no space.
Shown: 50,A
